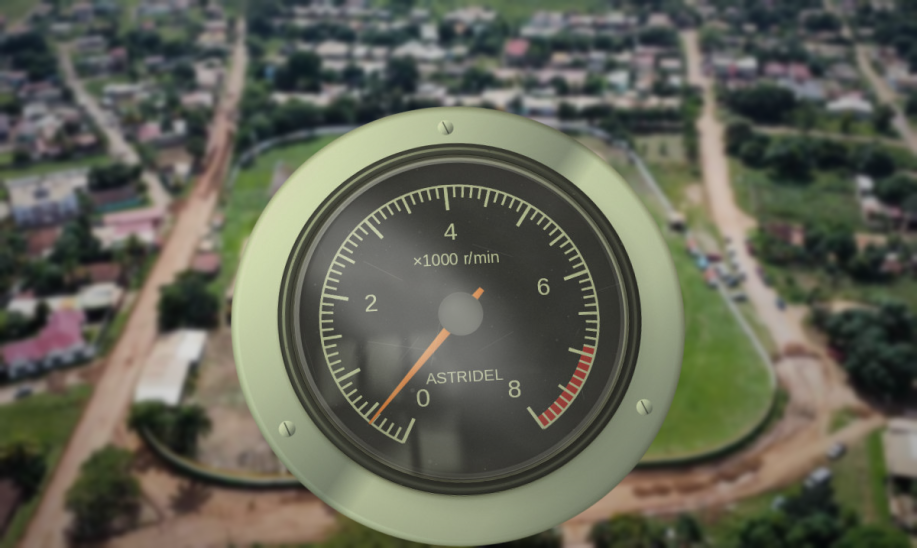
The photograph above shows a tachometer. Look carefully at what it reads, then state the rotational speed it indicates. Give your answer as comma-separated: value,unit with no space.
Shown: 400,rpm
